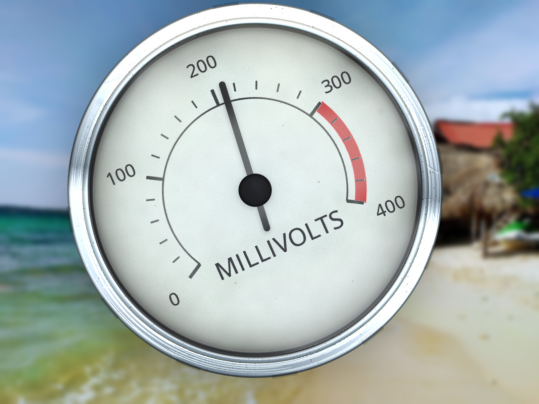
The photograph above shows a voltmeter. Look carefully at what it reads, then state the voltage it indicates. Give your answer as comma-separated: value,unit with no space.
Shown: 210,mV
